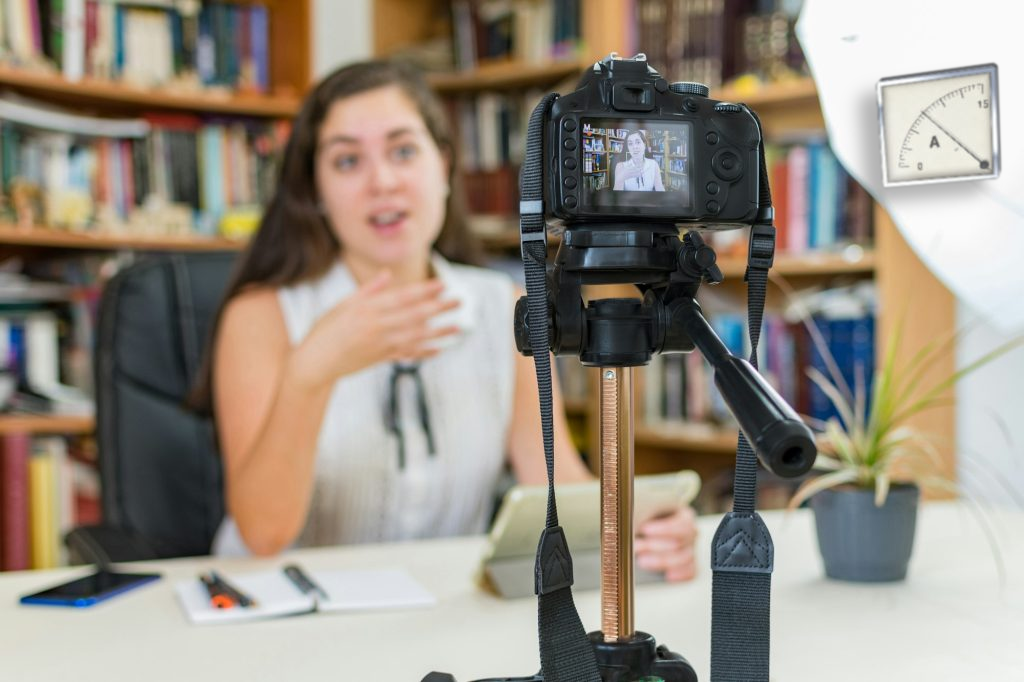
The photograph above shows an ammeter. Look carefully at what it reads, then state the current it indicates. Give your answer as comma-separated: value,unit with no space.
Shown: 7.5,A
